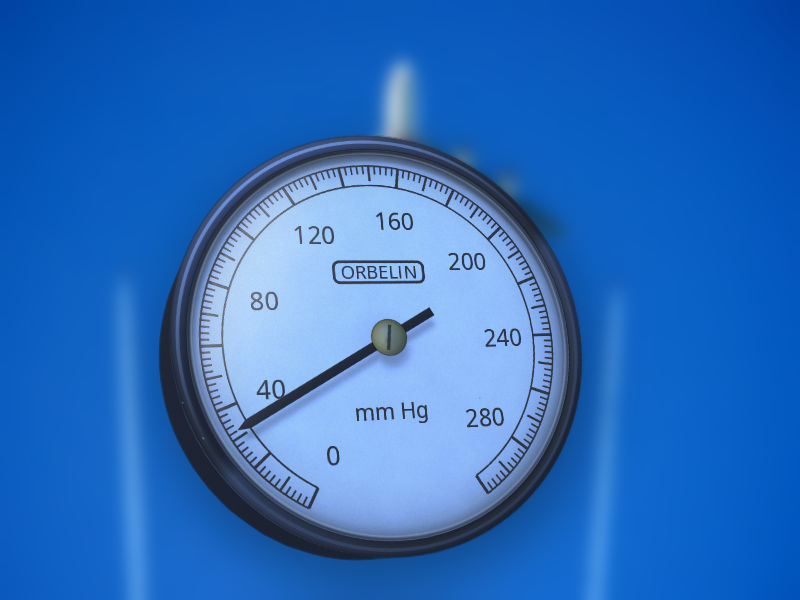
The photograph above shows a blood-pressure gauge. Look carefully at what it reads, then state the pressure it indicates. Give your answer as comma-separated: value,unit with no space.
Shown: 32,mmHg
